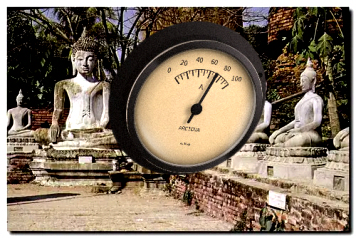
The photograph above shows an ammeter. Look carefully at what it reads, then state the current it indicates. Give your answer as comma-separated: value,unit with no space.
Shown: 70,A
